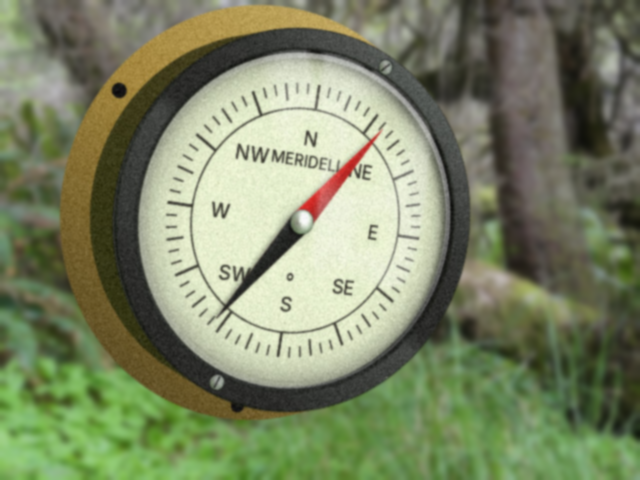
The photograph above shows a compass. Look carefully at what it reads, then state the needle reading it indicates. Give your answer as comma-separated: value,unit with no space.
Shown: 35,°
